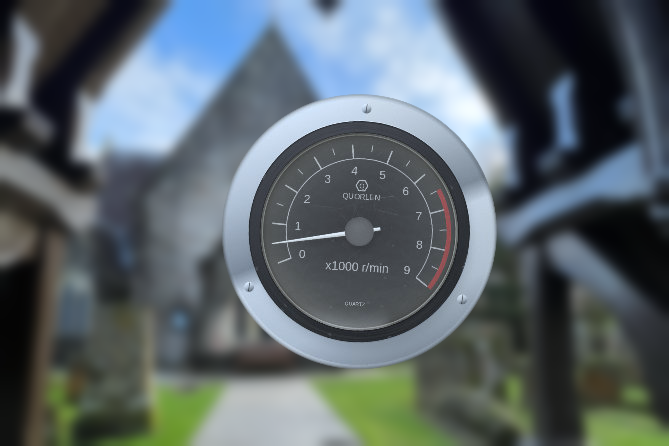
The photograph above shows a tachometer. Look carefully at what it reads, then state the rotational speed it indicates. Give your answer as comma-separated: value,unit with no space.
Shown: 500,rpm
